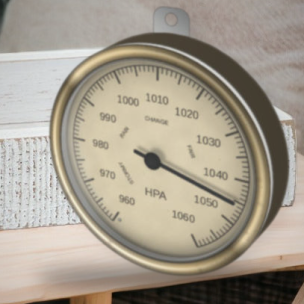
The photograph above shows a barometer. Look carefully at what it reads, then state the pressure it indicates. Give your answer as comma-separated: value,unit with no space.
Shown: 1045,hPa
